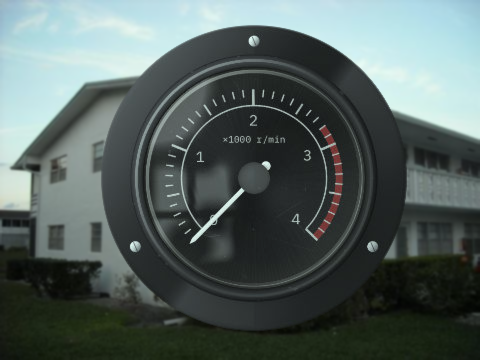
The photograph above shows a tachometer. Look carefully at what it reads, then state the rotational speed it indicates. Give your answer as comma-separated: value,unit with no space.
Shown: 0,rpm
